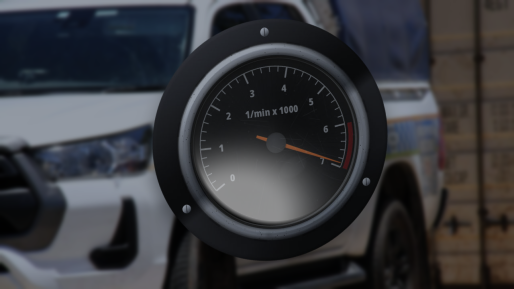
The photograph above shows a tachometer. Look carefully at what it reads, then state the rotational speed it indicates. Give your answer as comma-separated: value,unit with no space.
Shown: 6900,rpm
